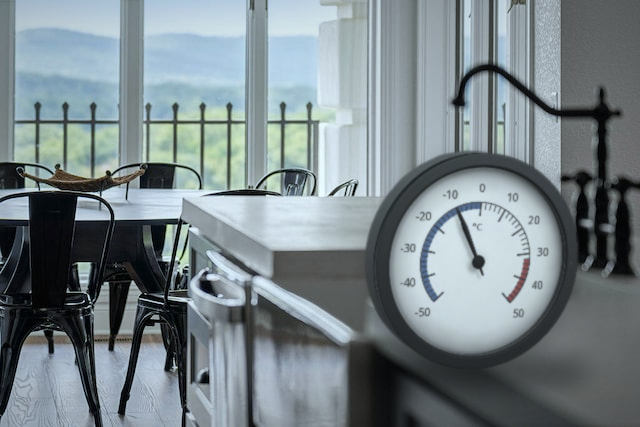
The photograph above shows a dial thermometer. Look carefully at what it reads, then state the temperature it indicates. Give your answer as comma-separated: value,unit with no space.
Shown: -10,°C
